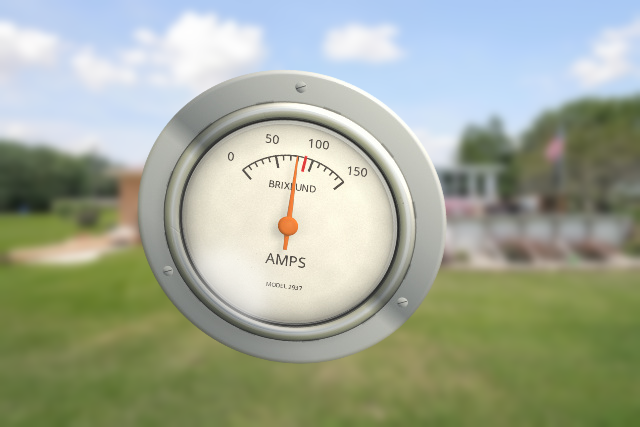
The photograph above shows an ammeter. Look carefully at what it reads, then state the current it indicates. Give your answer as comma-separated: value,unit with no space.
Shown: 80,A
